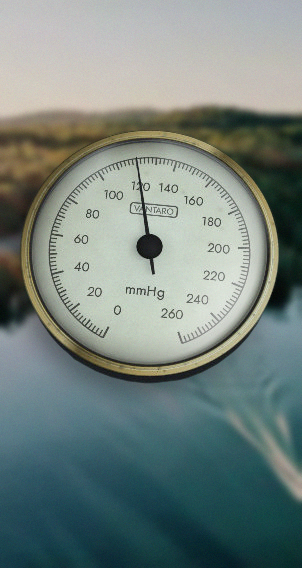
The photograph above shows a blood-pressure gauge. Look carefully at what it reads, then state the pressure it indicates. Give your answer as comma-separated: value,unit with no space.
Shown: 120,mmHg
